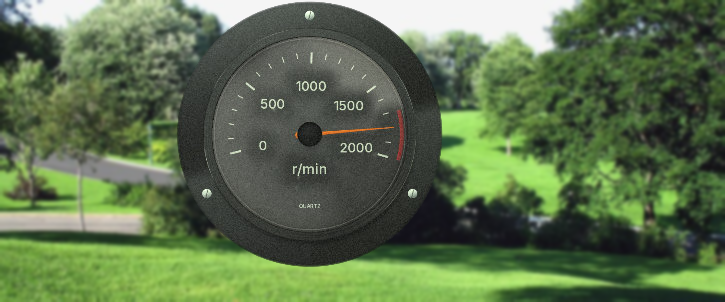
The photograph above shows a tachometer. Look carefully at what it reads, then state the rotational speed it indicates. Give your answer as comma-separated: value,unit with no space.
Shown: 1800,rpm
